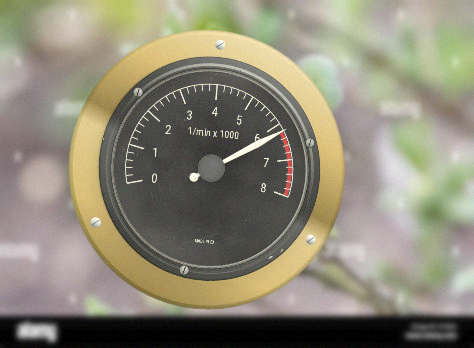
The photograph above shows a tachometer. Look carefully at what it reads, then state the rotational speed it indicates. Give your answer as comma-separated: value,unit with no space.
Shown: 6200,rpm
